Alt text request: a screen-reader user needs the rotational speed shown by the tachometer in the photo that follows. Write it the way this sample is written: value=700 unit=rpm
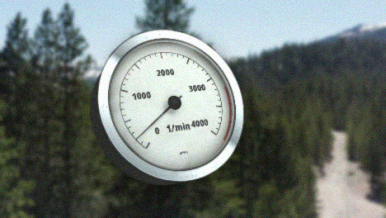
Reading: value=200 unit=rpm
